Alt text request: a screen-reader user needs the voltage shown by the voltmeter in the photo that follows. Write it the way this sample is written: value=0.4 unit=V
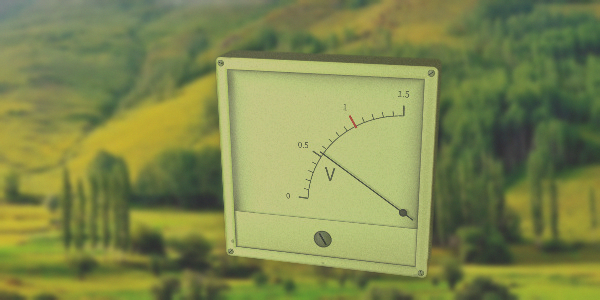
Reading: value=0.55 unit=V
